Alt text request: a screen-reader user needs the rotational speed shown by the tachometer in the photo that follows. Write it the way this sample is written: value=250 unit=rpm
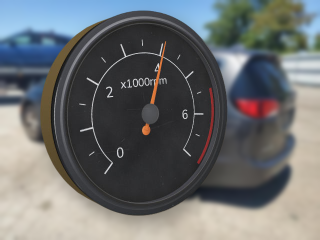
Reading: value=4000 unit=rpm
